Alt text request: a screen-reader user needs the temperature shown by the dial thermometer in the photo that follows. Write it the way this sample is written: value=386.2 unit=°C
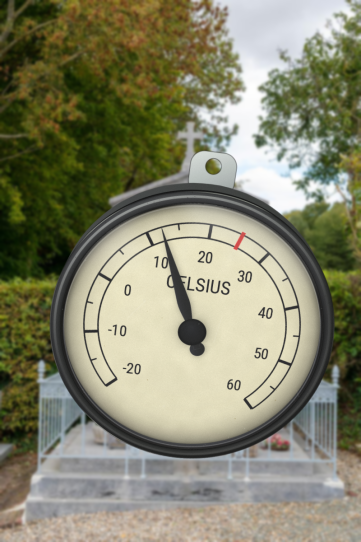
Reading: value=12.5 unit=°C
